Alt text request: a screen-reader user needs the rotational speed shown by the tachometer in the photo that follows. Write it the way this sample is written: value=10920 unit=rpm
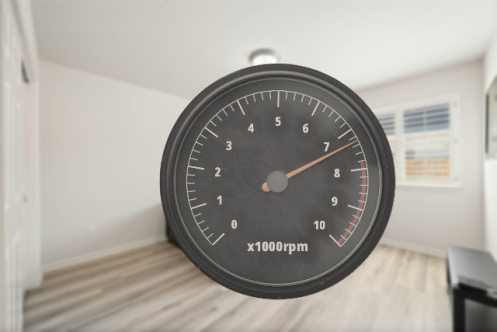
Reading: value=7300 unit=rpm
